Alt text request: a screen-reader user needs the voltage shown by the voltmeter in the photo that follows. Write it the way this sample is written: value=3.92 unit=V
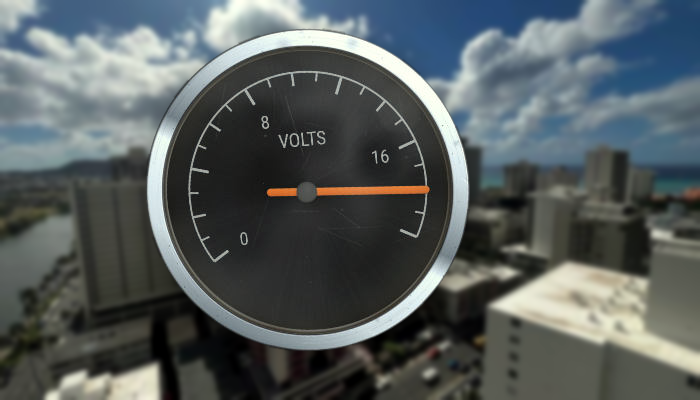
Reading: value=18 unit=V
